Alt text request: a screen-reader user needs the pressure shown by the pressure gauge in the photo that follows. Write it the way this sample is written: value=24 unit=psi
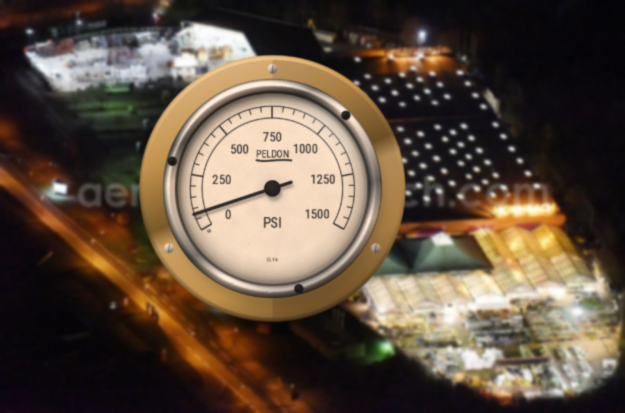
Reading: value=75 unit=psi
